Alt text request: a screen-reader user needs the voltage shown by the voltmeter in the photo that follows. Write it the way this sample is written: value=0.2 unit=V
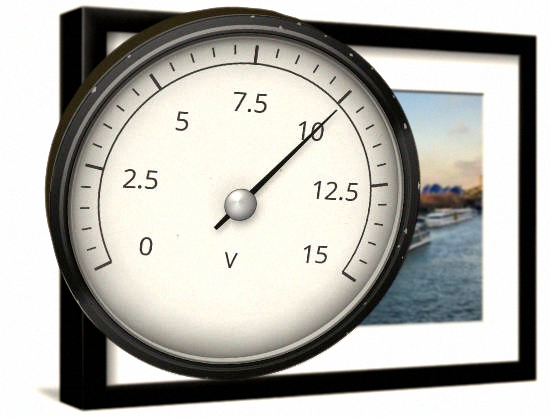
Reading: value=10 unit=V
